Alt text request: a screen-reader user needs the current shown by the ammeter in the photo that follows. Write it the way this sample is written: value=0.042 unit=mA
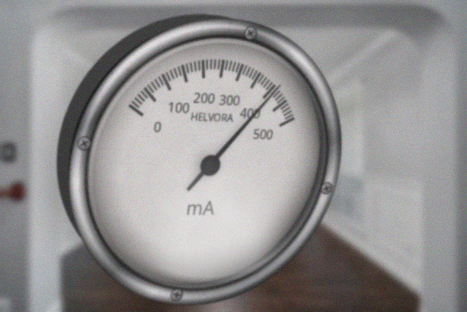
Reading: value=400 unit=mA
